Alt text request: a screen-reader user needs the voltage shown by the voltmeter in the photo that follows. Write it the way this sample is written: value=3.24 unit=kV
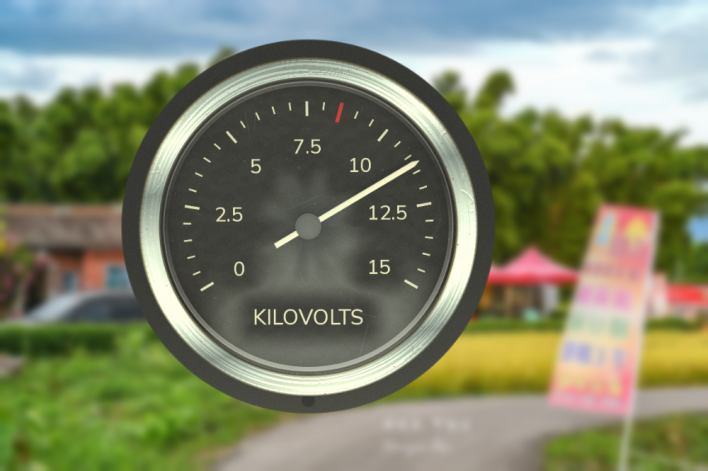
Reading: value=11.25 unit=kV
